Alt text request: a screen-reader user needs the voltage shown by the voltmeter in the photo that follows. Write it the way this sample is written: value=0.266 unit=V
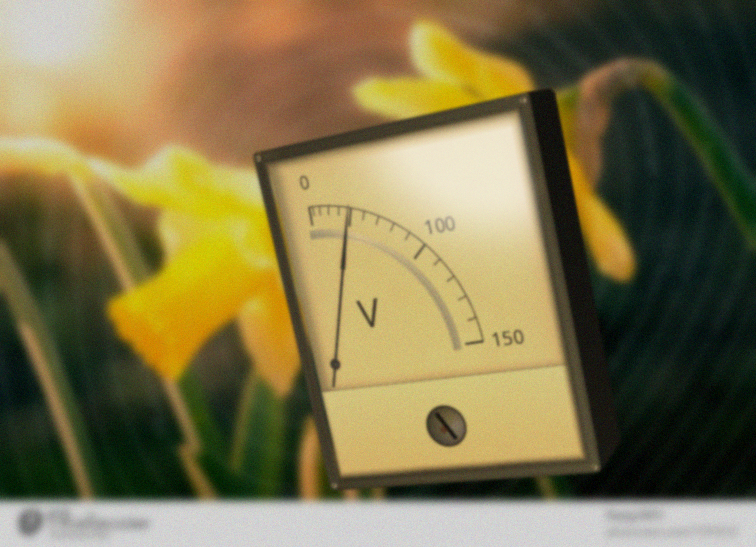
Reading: value=50 unit=V
